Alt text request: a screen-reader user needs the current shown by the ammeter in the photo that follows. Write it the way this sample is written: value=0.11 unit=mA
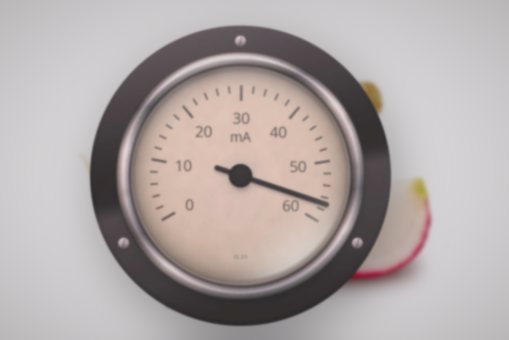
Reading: value=57 unit=mA
